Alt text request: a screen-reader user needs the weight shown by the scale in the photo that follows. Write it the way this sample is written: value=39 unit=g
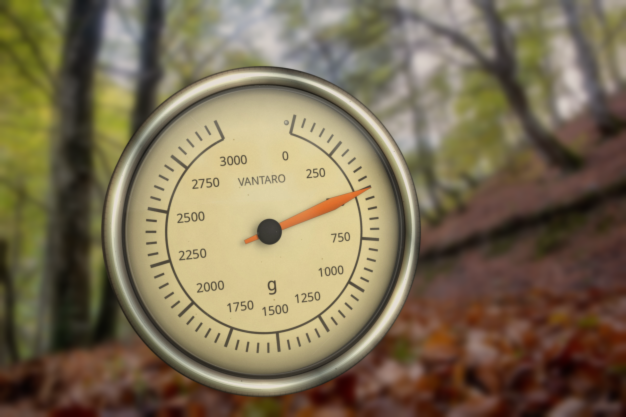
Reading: value=500 unit=g
